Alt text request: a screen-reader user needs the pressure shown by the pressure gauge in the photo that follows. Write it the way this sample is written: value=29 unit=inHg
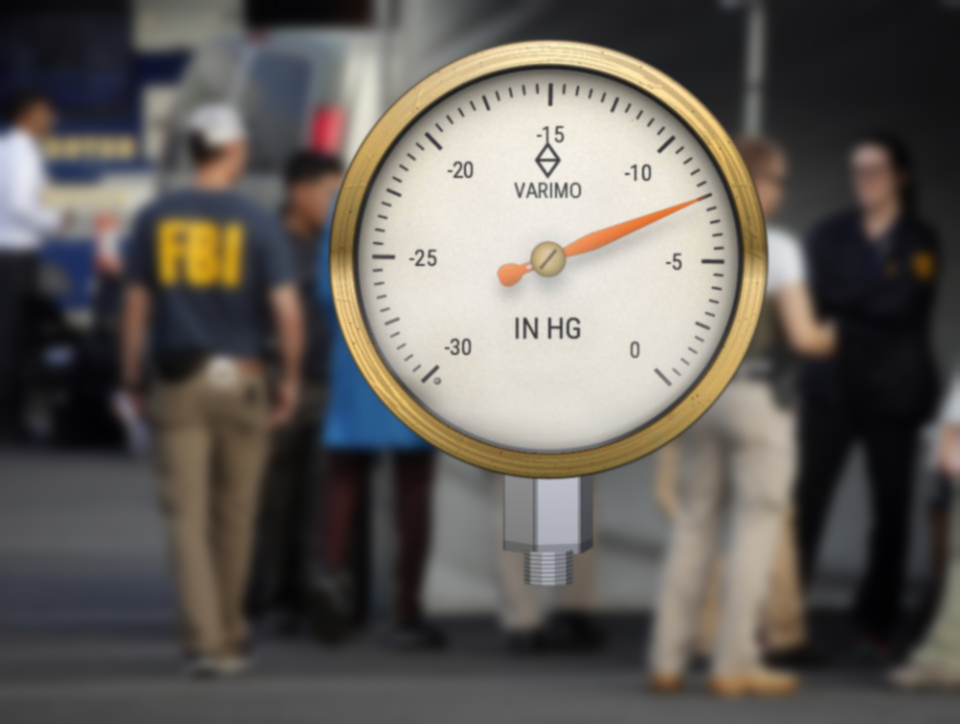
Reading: value=-7.5 unit=inHg
